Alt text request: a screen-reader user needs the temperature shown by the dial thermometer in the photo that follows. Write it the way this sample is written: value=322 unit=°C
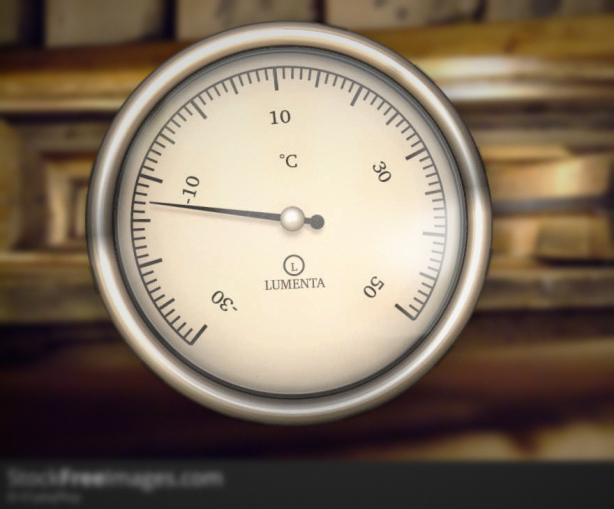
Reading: value=-13 unit=°C
